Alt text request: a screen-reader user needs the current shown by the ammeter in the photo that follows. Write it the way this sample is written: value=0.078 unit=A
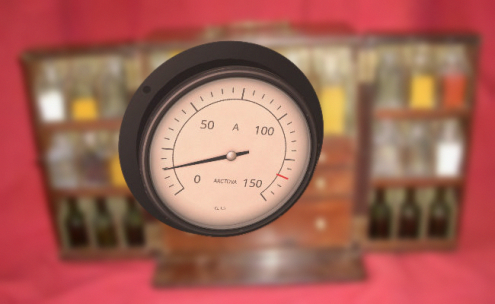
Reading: value=15 unit=A
